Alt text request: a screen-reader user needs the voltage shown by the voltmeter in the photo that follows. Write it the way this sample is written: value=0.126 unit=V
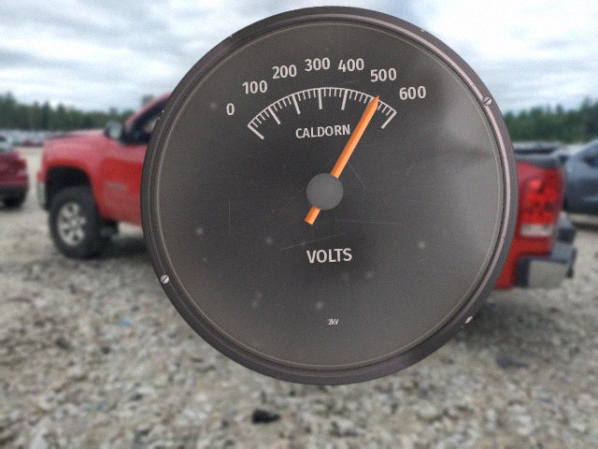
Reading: value=520 unit=V
